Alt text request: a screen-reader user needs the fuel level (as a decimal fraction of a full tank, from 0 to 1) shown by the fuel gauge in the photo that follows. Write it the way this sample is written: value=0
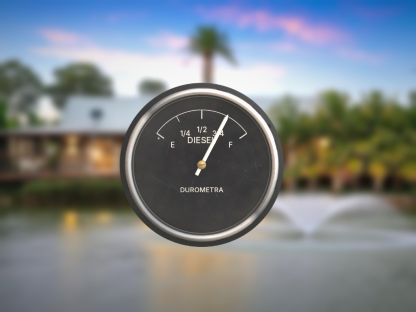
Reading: value=0.75
